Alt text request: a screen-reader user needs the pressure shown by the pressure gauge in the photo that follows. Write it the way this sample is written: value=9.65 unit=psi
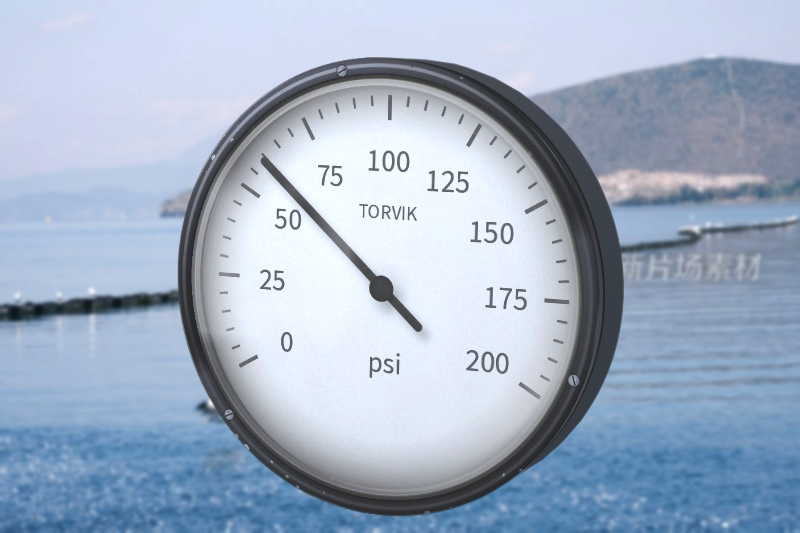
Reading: value=60 unit=psi
